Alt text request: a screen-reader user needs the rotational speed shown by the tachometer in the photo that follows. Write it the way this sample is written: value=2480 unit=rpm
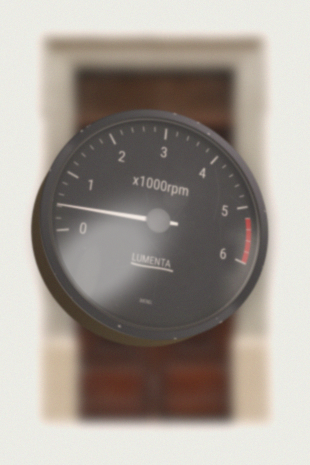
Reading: value=400 unit=rpm
